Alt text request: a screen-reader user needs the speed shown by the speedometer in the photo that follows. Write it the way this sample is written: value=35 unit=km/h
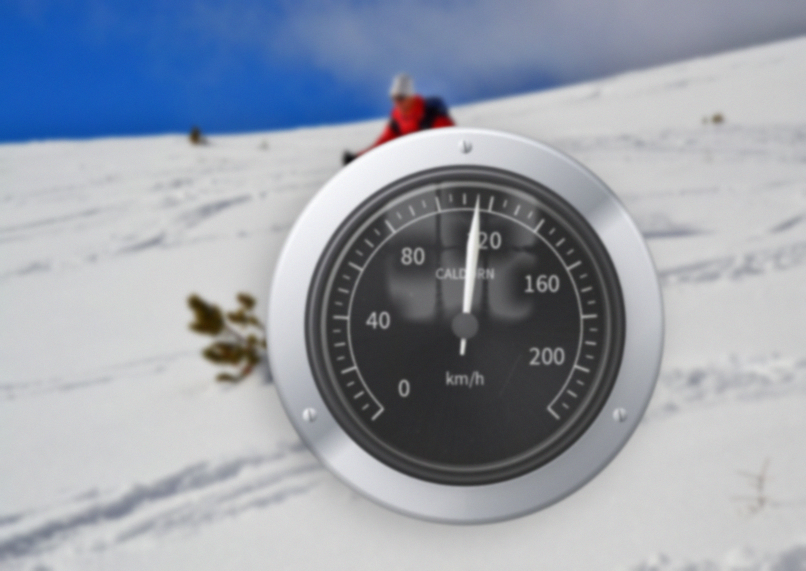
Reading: value=115 unit=km/h
